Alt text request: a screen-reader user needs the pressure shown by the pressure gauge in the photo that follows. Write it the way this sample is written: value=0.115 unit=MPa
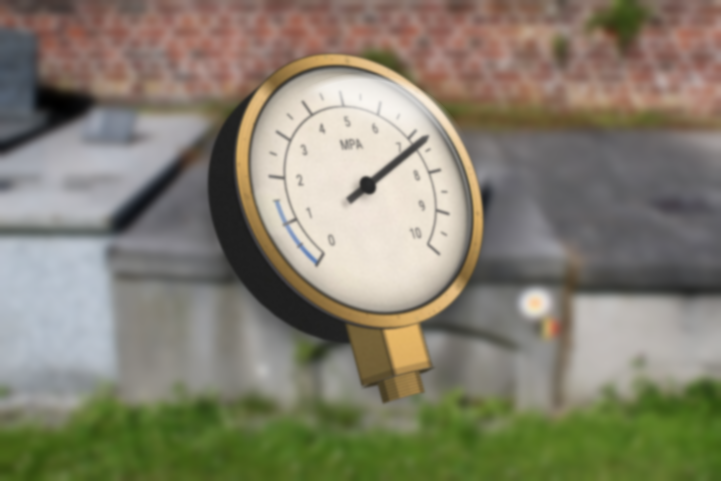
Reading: value=7.25 unit=MPa
